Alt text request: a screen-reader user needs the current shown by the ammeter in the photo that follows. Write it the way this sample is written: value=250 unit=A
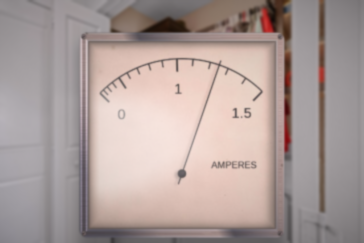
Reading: value=1.25 unit=A
